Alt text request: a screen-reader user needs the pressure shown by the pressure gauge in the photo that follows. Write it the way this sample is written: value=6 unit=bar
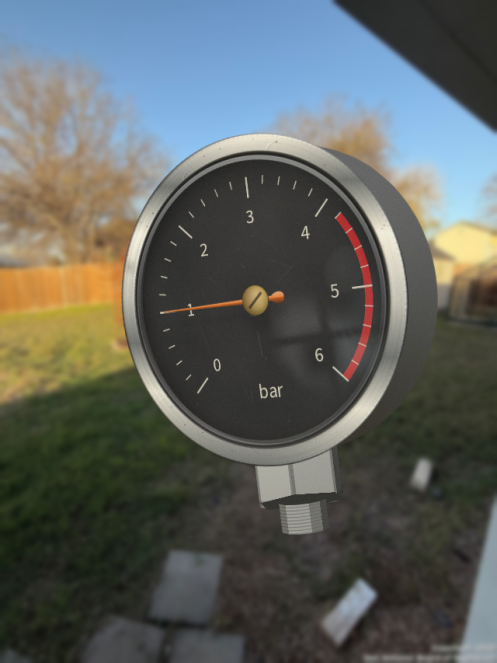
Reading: value=1 unit=bar
